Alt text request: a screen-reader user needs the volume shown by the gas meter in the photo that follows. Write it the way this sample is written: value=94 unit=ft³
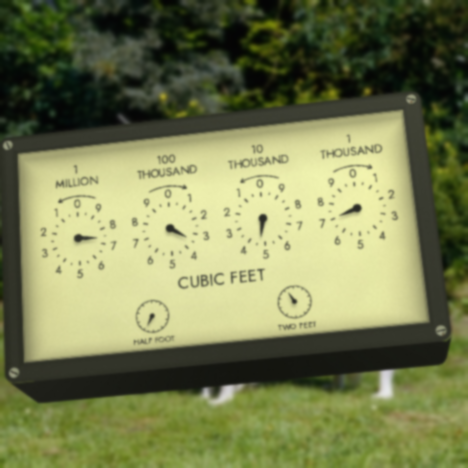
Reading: value=734700 unit=ft³
